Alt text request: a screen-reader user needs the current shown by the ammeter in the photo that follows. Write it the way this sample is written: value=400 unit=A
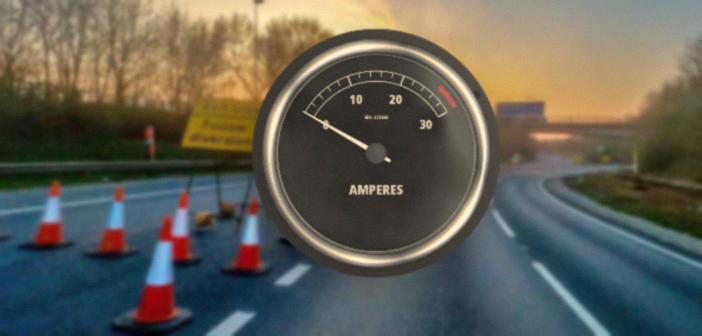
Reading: value=0 unit=A
